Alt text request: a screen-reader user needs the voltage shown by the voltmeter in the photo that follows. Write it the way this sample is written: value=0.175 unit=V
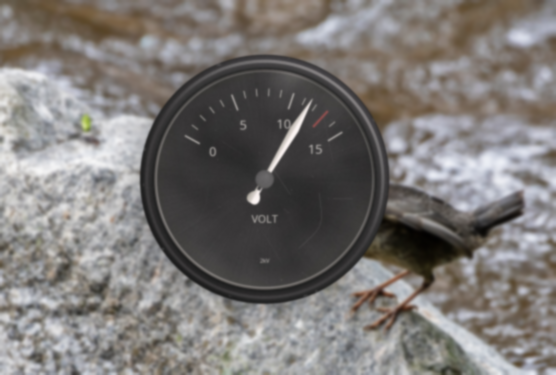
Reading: value=11.5 unit=V
